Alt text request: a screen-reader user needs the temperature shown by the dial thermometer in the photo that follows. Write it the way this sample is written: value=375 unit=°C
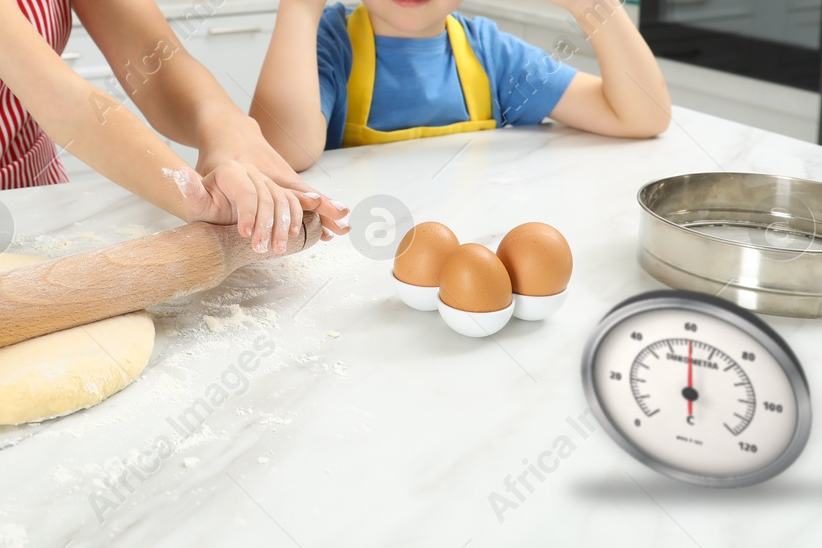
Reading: value=60 unit=°C
